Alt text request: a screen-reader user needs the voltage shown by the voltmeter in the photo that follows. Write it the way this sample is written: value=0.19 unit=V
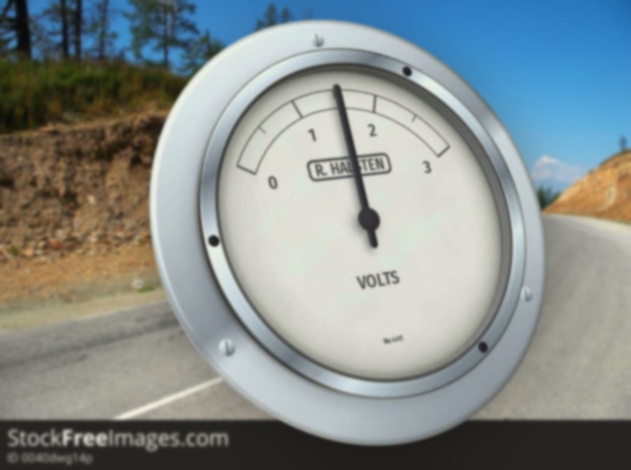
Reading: value=1.5 unit=V
